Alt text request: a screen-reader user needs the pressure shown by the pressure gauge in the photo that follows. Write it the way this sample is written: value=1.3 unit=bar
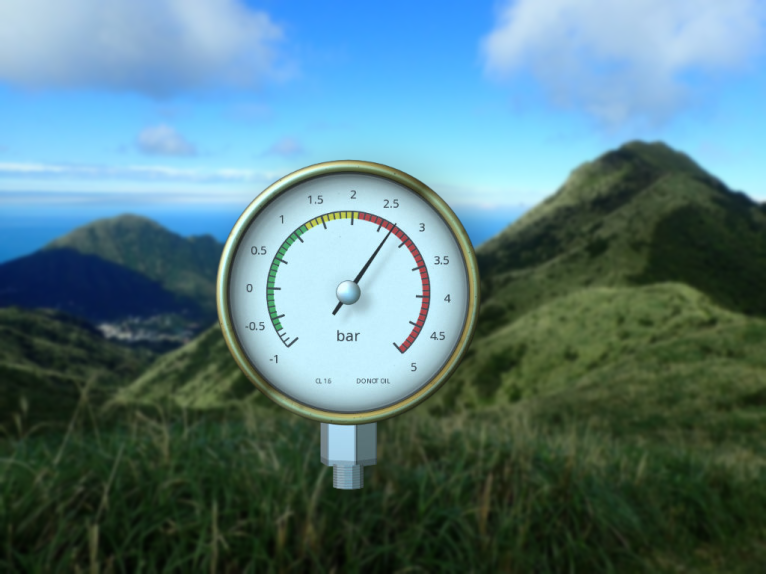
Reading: value=2.7 unit=bar
